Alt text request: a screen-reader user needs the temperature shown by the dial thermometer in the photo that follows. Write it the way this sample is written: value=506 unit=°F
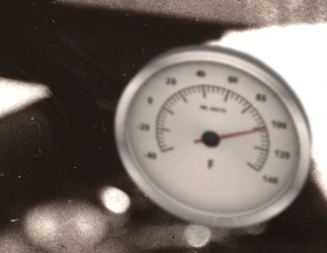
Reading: value=100 unit=°F
